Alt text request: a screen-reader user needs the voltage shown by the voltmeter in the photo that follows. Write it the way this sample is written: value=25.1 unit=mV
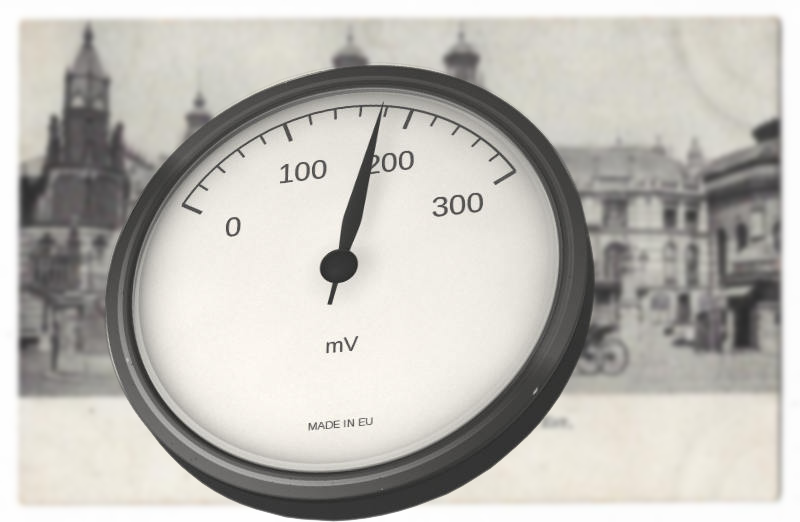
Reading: value=180 unit=mV
